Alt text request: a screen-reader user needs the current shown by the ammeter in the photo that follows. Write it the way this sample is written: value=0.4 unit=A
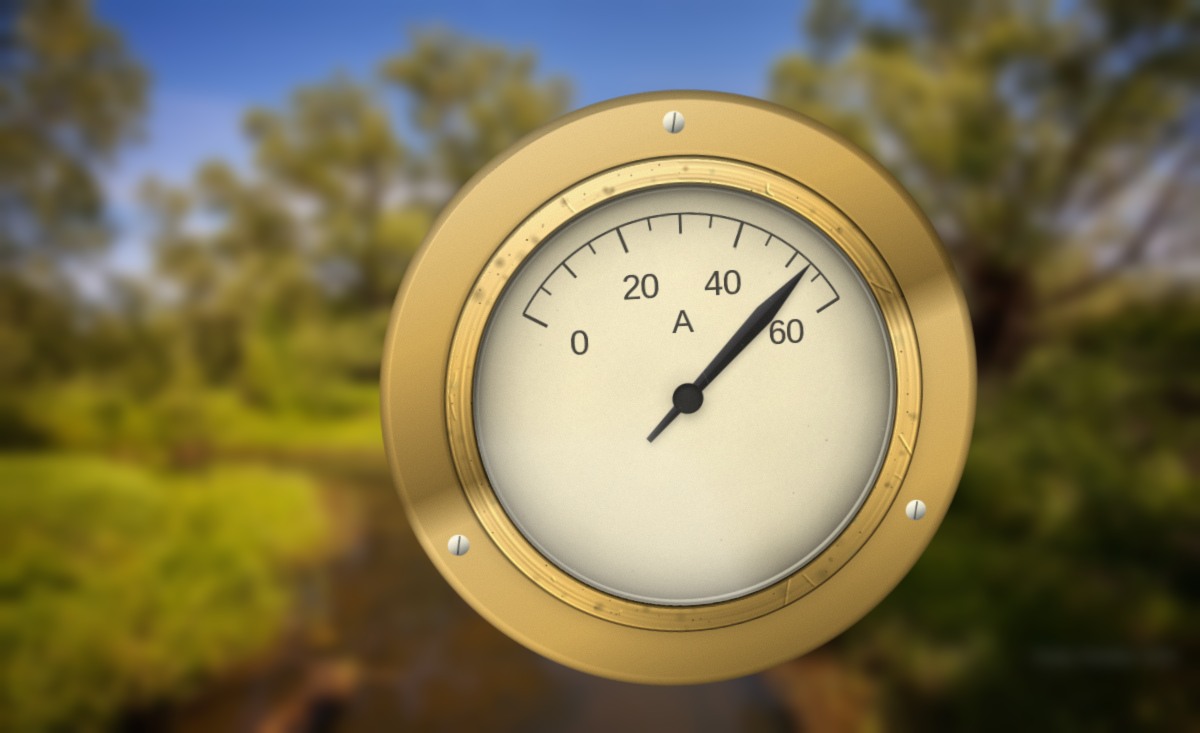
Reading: value=52.5 unit=A
